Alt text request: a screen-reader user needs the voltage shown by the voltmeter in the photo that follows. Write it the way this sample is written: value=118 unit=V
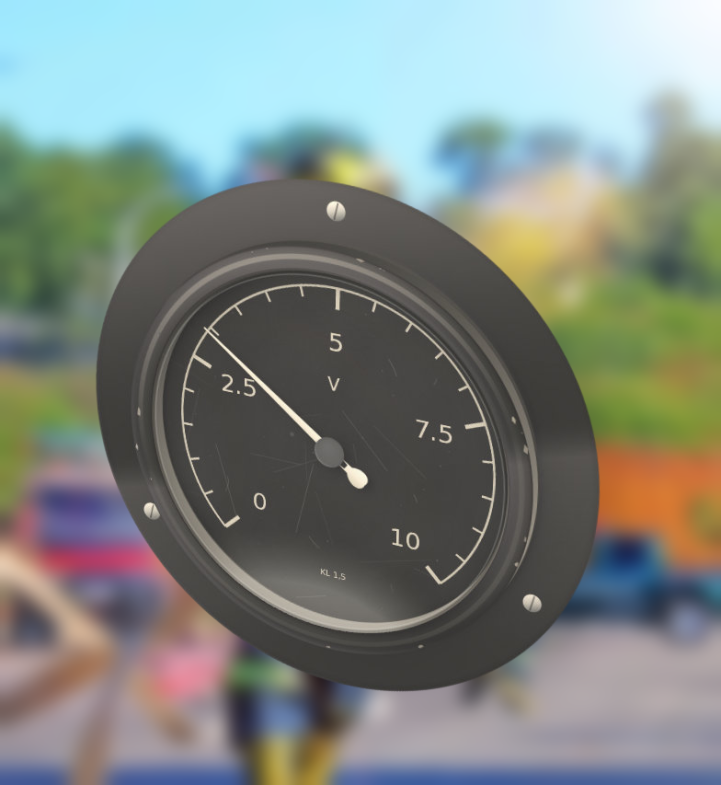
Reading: value=3 unit=V
